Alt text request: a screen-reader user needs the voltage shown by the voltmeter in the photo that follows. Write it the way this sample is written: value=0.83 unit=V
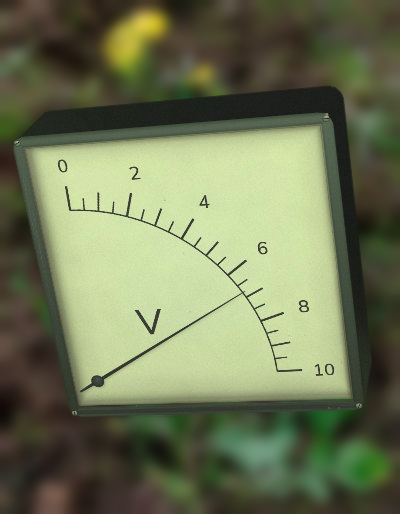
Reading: value=6.75 unit=V
